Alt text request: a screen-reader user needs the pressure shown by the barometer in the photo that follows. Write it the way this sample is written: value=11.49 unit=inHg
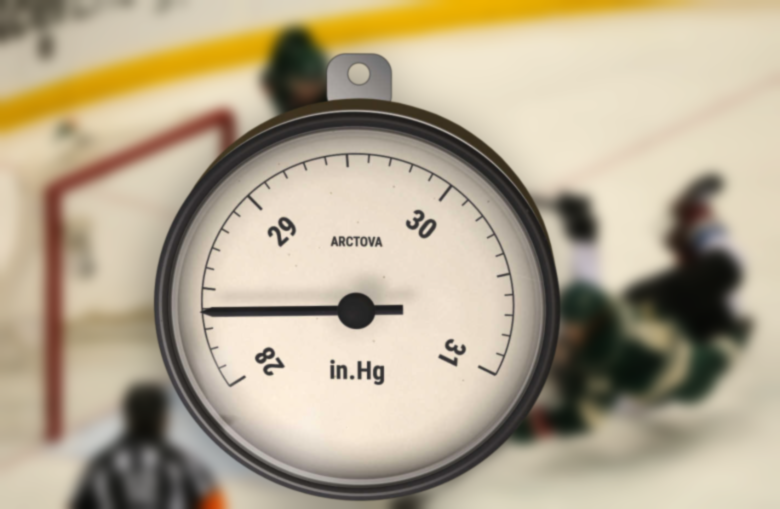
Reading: value=28.4 unit=inHg
